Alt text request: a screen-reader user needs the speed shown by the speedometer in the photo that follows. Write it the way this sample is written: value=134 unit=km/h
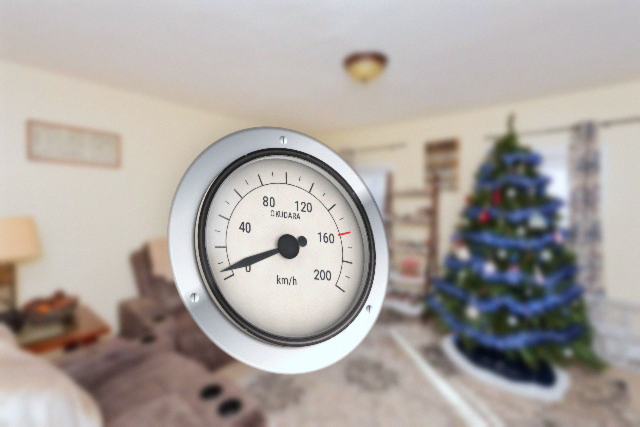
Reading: value=5 unit=km/h
